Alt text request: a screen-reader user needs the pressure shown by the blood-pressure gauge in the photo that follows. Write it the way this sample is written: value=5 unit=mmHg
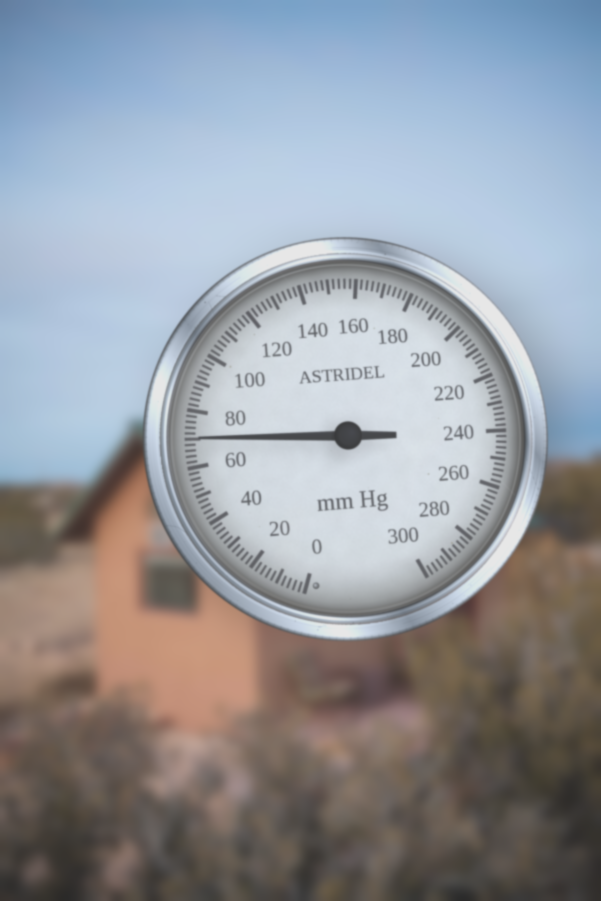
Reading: value=70 unit=mmHg
